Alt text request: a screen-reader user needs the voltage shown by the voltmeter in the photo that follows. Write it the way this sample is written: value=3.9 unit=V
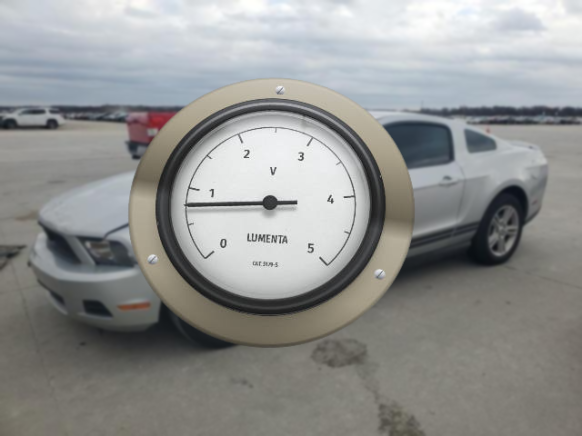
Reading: value=0.75 unit=V
